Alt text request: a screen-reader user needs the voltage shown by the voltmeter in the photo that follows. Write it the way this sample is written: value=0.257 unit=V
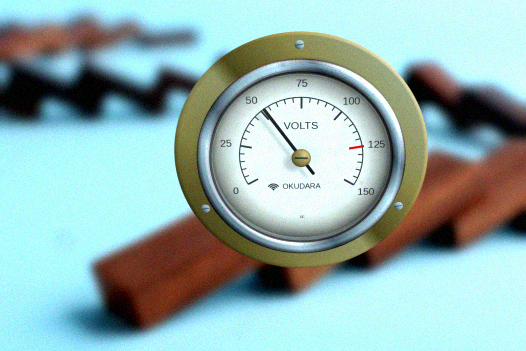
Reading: value=52.5 unit=V
